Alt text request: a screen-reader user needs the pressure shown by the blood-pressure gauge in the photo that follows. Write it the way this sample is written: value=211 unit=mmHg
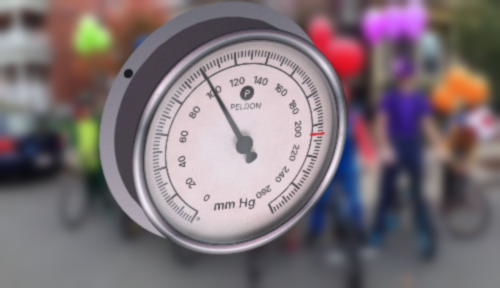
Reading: value=100 unit=mmHg
